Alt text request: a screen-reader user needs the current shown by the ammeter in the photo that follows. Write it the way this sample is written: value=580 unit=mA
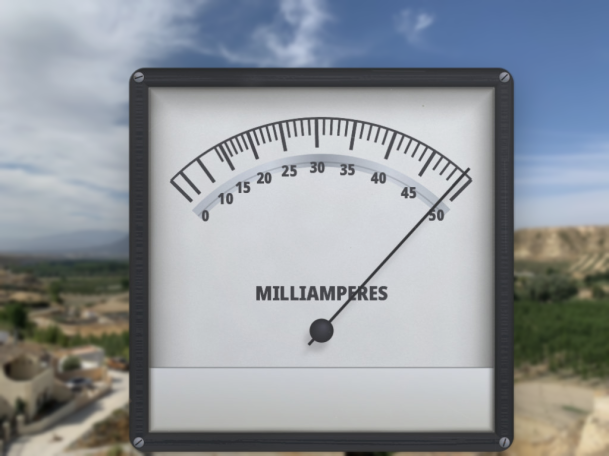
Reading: value=49 unit=mA
